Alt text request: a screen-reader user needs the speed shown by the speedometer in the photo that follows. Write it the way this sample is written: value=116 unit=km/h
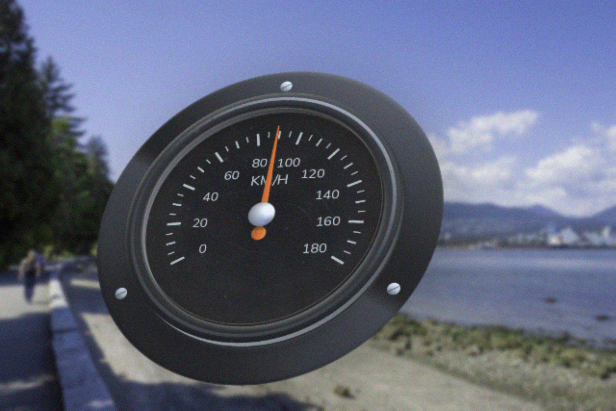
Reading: value=90 unit=km/h
